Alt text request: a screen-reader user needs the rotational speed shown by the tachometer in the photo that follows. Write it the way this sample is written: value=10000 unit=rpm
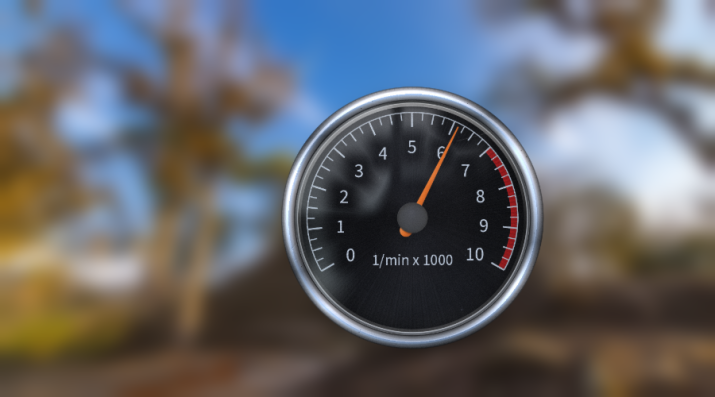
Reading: value=6125 unit=rpm
